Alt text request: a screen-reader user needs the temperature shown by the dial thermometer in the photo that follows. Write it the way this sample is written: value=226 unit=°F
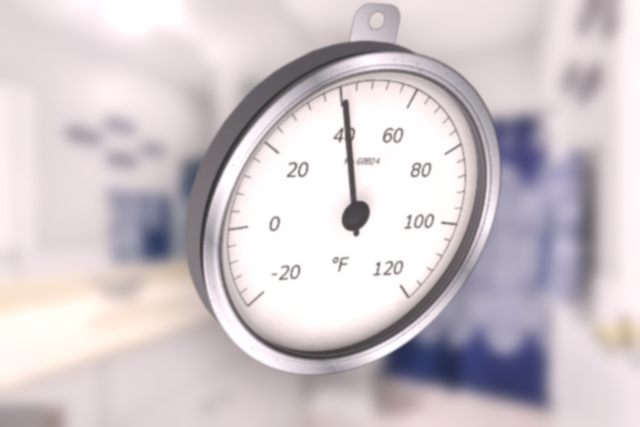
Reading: value=40 unit=°F
